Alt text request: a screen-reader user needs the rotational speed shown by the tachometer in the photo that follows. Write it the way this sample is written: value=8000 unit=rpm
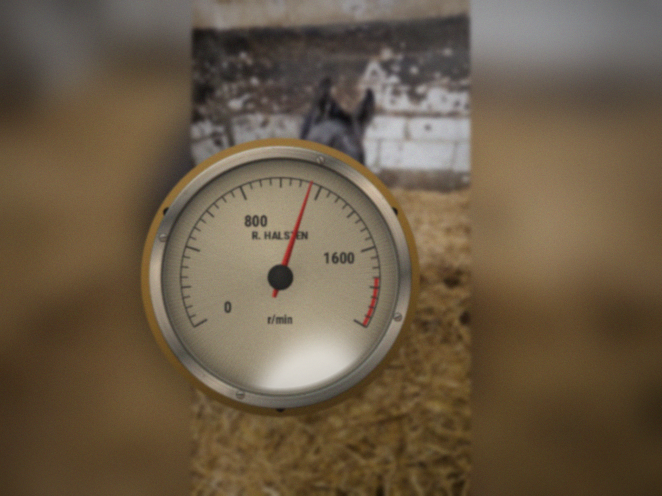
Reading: value=1150 unit=rpm
